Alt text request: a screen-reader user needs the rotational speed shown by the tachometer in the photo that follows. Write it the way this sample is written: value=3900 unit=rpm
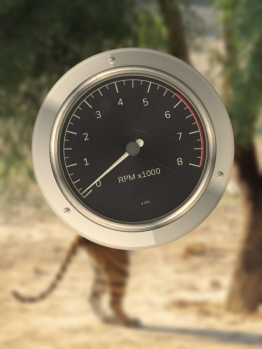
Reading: value=125 unit=rpm
